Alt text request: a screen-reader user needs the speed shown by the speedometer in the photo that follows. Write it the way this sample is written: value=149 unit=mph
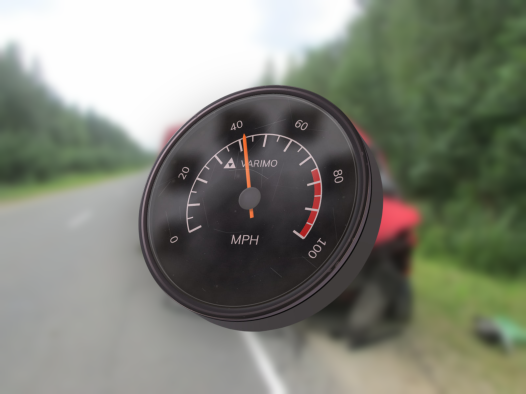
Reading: value=42.5 unit=mph
